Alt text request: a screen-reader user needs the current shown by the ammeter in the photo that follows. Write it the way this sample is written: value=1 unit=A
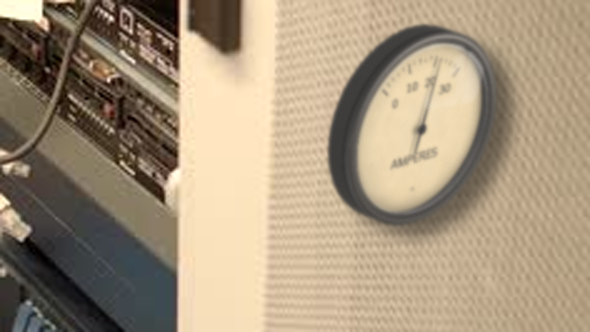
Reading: value=20 unit=A
